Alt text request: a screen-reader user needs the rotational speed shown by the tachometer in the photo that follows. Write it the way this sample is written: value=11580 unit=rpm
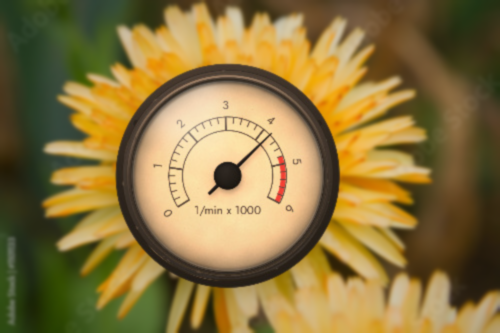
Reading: value=4200 unit=rpm
